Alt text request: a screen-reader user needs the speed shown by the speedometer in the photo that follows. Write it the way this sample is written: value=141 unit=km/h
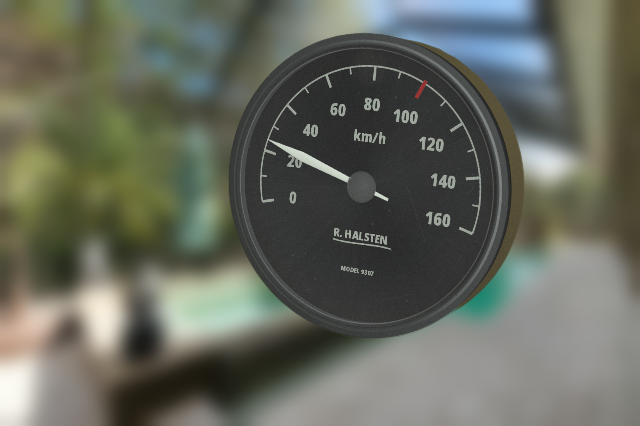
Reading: value=25 unit=km/h
